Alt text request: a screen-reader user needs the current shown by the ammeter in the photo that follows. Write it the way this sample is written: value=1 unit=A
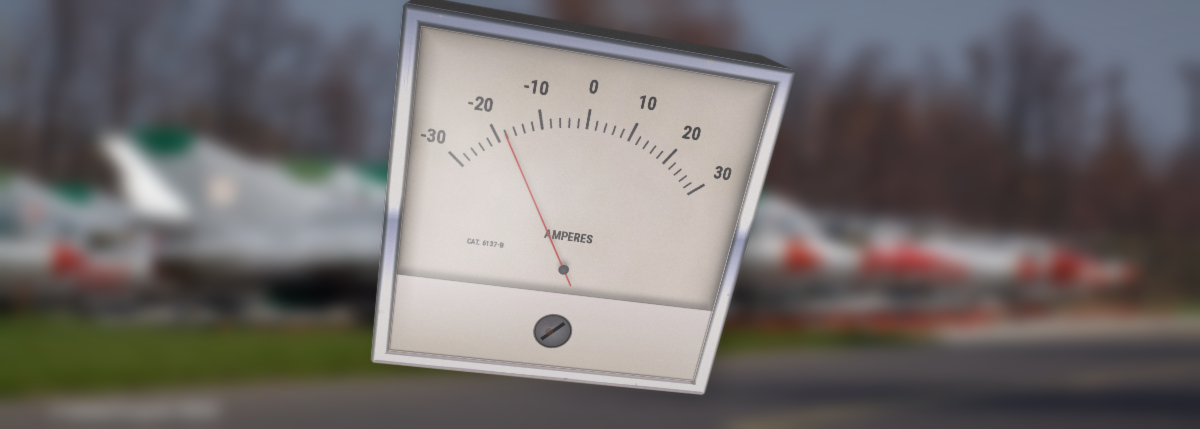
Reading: value=-18 unit=A
